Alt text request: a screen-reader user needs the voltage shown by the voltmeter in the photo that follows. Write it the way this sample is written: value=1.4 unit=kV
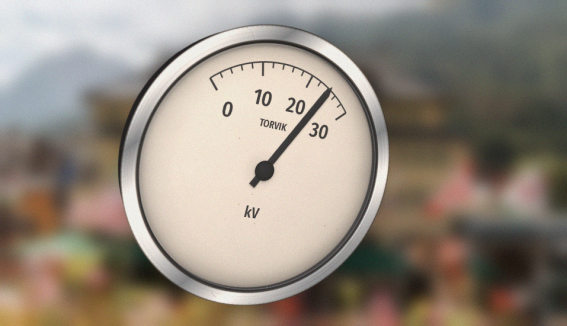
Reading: value=24 unit=kV
